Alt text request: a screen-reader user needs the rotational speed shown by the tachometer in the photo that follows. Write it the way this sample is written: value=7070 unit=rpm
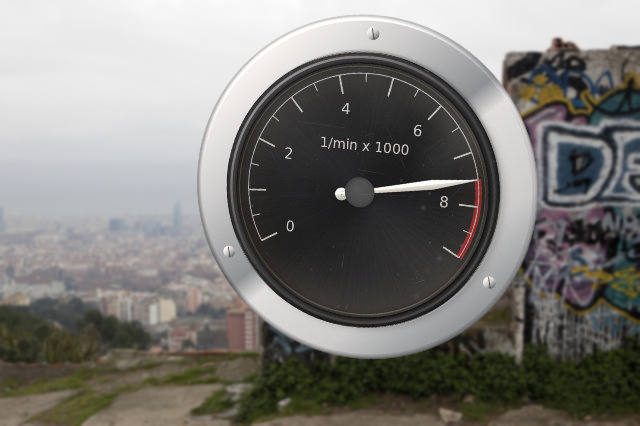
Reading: value=7500 unit=rpm
